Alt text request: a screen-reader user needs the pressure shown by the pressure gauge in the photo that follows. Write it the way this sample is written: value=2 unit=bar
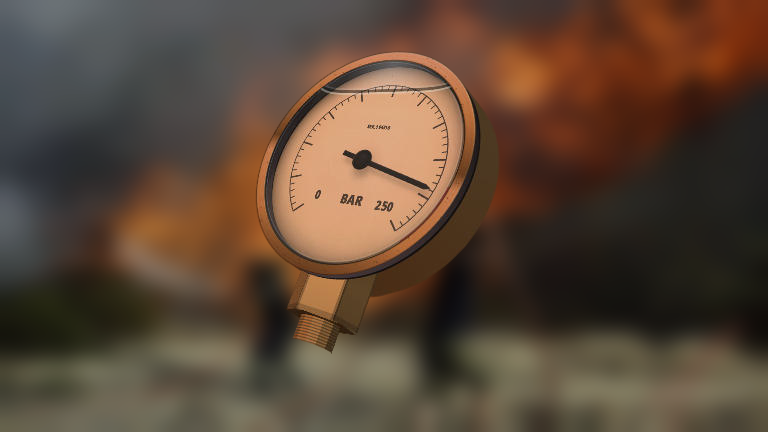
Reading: value=220 unit=bar
